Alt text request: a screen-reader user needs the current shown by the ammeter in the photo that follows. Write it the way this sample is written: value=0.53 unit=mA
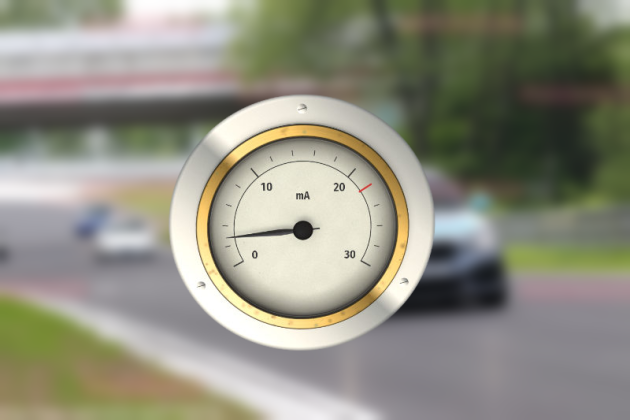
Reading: value=3 unit=mA
